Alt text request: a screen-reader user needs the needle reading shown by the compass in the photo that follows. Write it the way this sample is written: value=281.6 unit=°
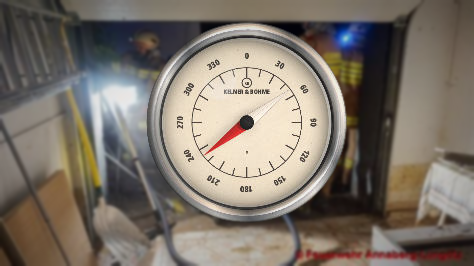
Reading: value=232.5 unit=°
